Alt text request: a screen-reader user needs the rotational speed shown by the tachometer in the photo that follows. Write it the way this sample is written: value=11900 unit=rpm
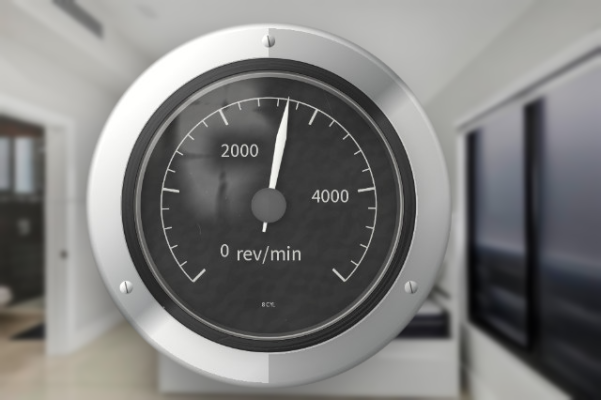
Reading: value=2700 unit=rpm
